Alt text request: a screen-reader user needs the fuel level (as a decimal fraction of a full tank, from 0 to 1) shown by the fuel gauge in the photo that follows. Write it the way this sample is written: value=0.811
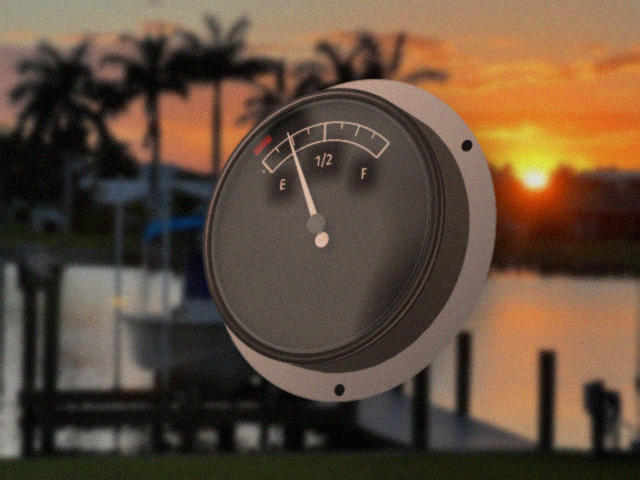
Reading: value=0.25
